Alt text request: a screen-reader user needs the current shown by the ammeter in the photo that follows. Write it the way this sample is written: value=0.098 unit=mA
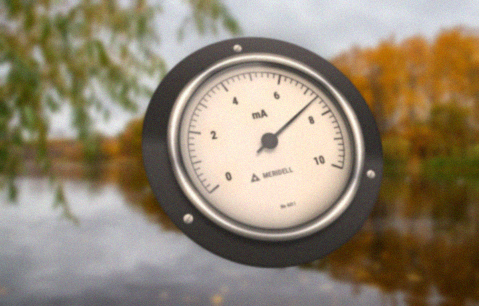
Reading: value=7.4 unit=mA
